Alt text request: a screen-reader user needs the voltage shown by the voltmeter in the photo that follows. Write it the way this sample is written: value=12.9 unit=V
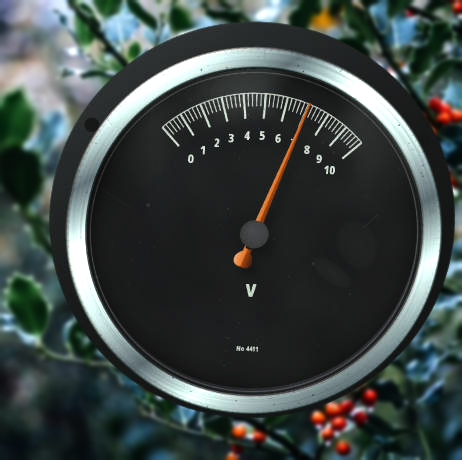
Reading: value=7 unit=V
